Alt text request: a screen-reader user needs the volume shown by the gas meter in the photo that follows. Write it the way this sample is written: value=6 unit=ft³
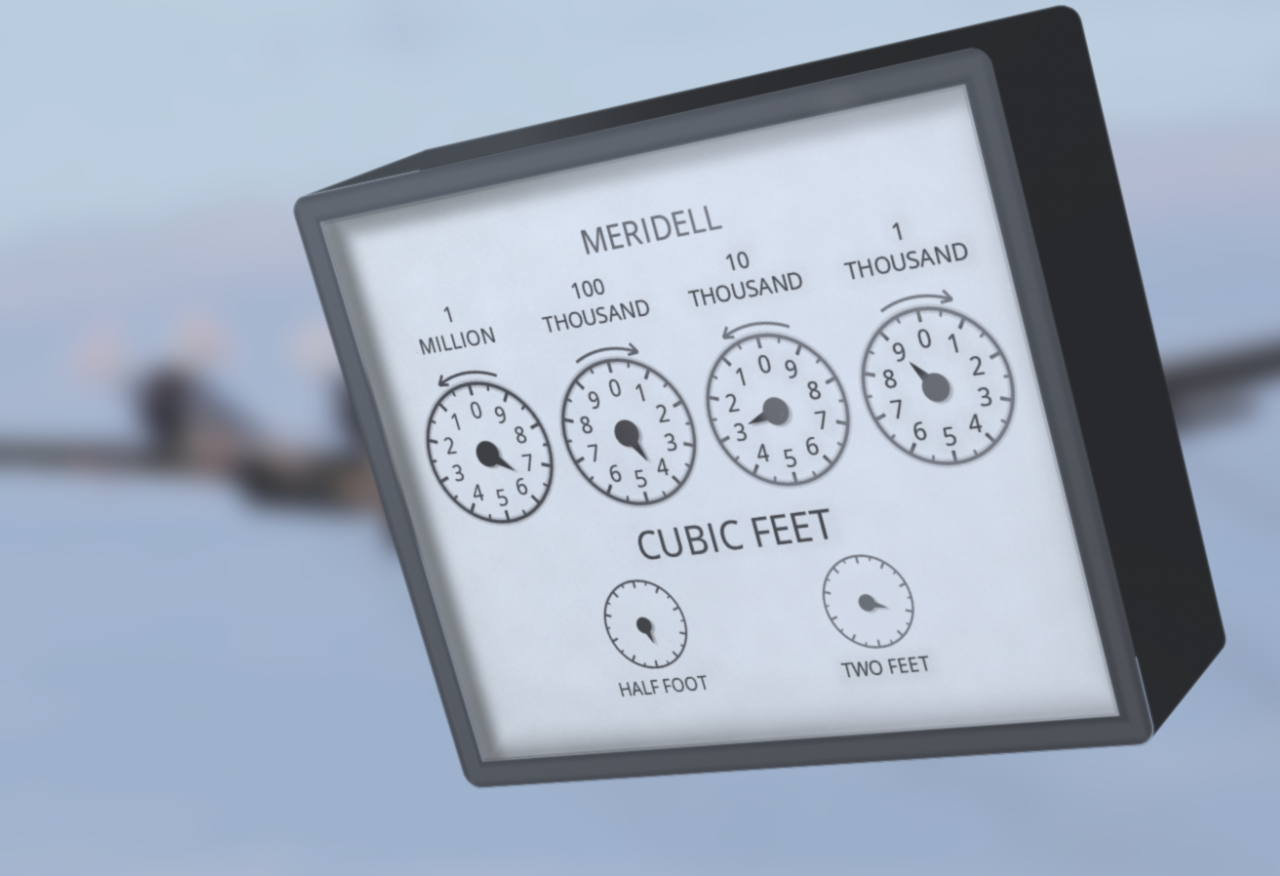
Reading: value=642900 unit=ft³
